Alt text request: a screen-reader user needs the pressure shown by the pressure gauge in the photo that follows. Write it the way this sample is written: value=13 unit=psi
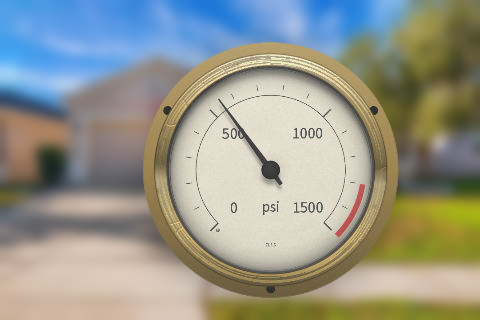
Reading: value=550 unit=psi
